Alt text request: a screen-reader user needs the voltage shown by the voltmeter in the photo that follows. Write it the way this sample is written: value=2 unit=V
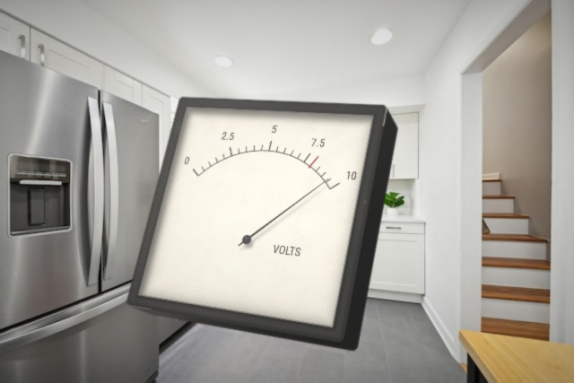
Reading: value=9.5 unit=V
